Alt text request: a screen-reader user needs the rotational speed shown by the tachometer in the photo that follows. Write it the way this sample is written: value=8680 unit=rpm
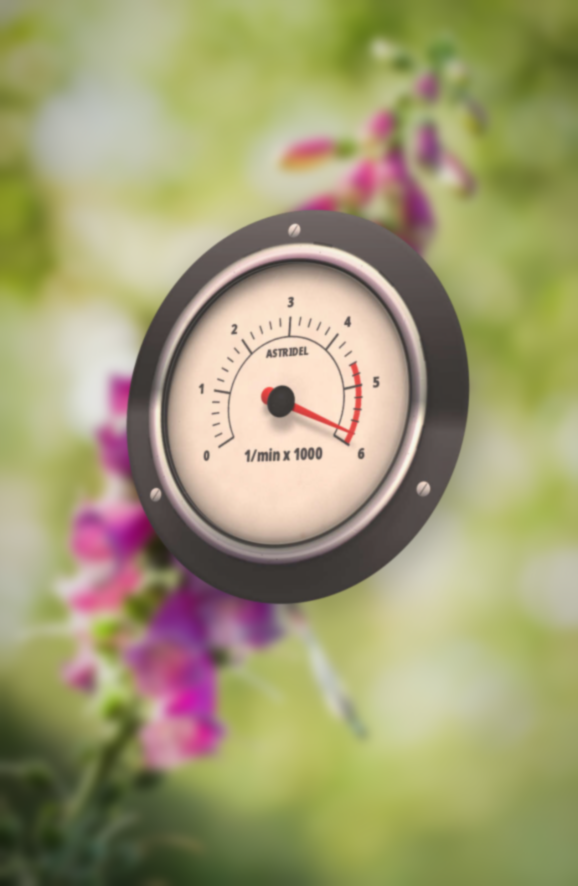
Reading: value=5800 unit=rpm
